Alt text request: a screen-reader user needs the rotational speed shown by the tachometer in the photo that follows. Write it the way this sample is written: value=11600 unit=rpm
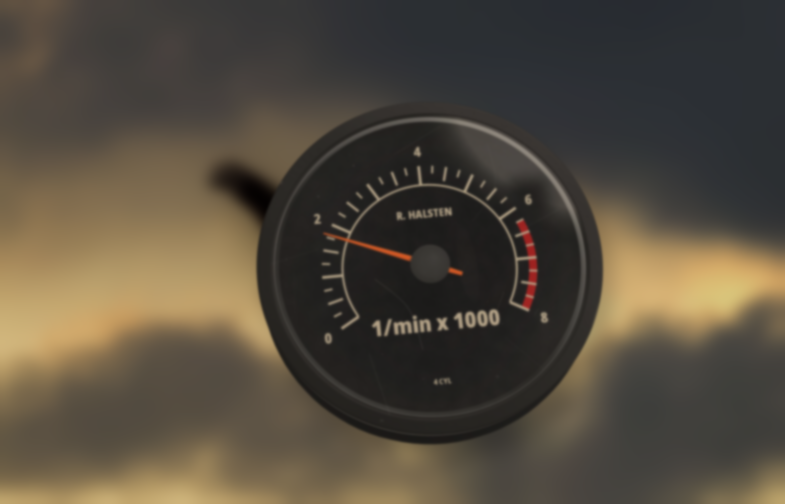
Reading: value=1750 unit=rpm
